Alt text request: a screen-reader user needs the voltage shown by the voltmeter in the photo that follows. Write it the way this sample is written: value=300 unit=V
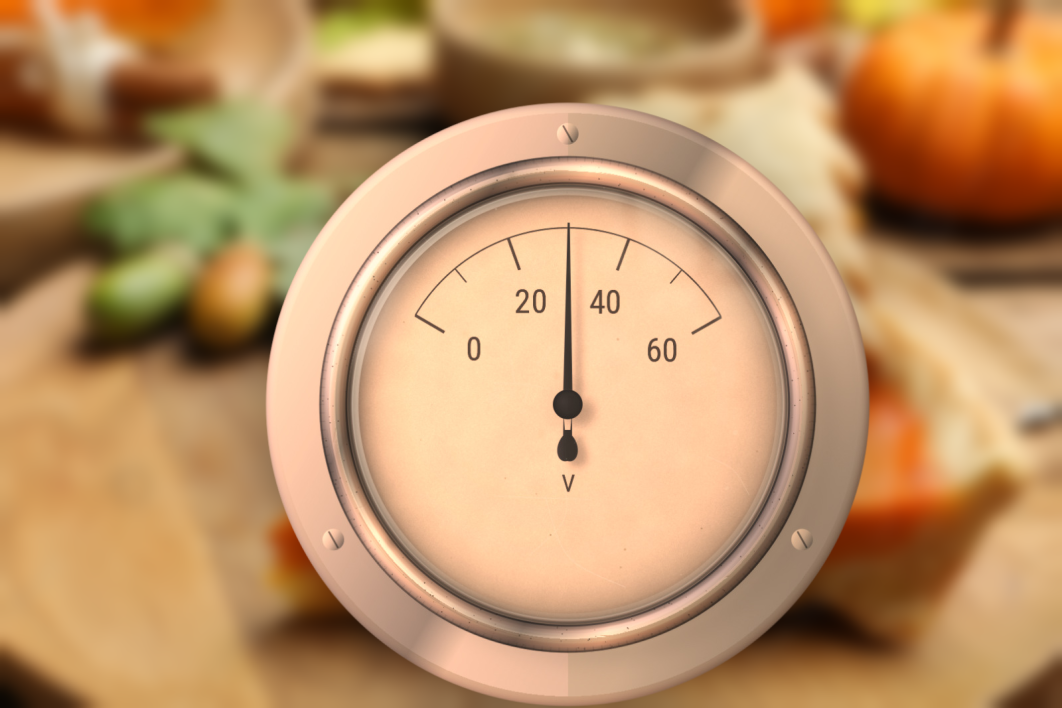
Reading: value=30 unit=V
